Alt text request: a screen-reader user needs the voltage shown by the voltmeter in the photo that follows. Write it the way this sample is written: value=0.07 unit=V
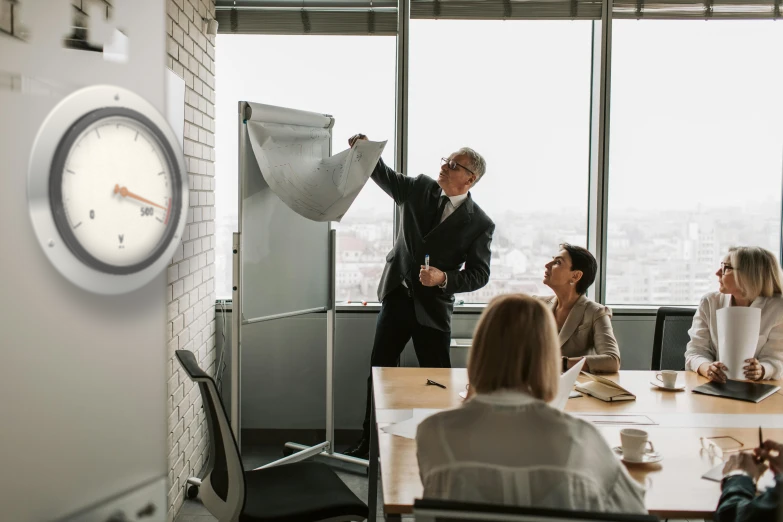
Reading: value=475 unit=V
